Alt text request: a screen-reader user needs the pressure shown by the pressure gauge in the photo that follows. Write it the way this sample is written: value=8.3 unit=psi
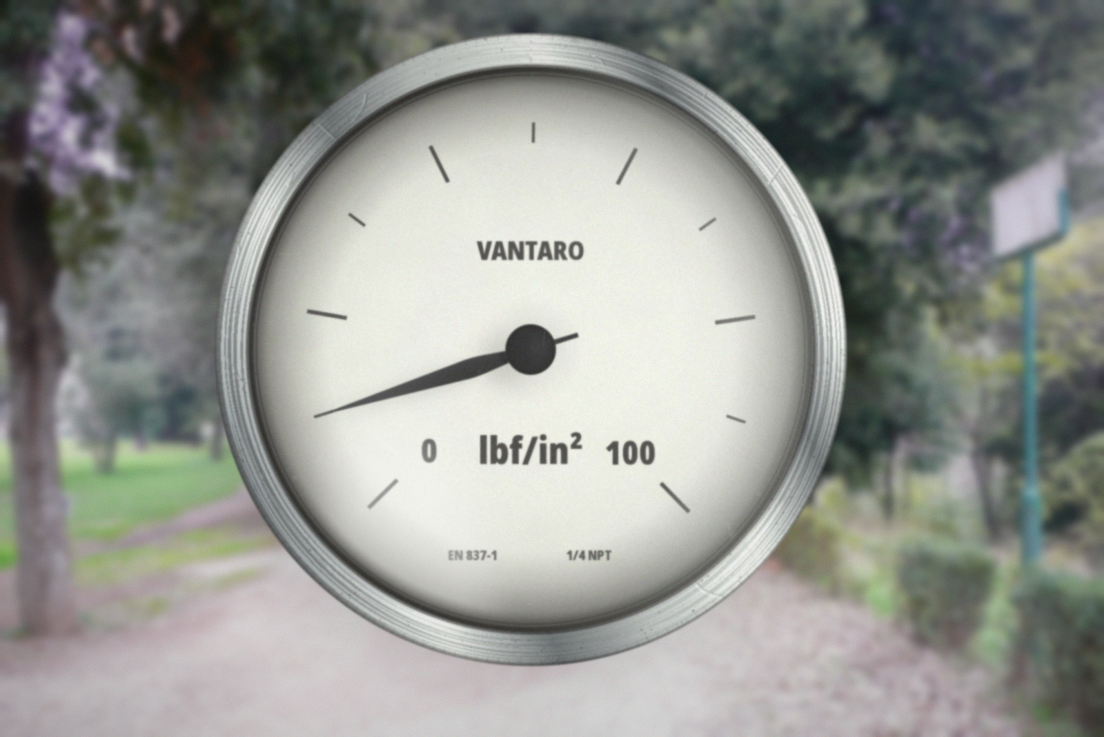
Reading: value=10 unit=psi
